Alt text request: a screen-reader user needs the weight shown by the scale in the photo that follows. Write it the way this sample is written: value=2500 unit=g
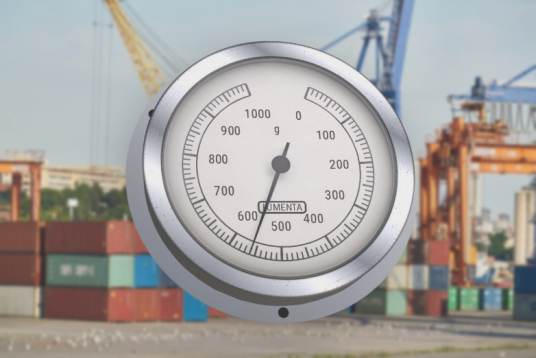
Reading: value=560 unit=g
